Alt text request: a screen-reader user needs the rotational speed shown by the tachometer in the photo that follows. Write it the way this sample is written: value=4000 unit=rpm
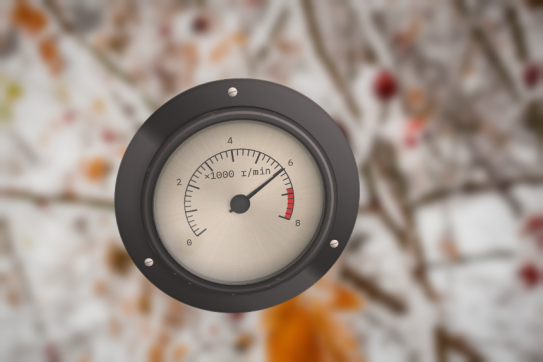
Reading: value=6000 unit=rpm
